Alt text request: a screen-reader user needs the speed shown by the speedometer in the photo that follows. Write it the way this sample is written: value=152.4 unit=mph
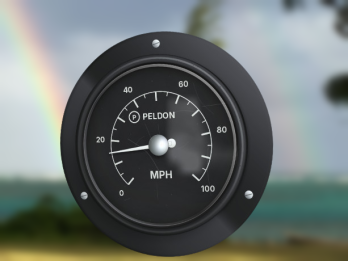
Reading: value=15 unit=mph
